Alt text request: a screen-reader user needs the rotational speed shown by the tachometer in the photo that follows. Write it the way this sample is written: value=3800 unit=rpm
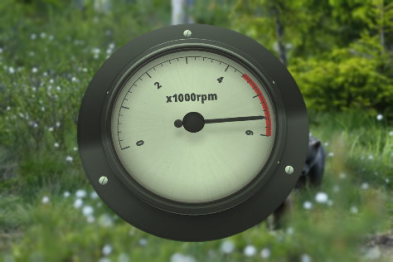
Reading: value=5600 unit=rpm
